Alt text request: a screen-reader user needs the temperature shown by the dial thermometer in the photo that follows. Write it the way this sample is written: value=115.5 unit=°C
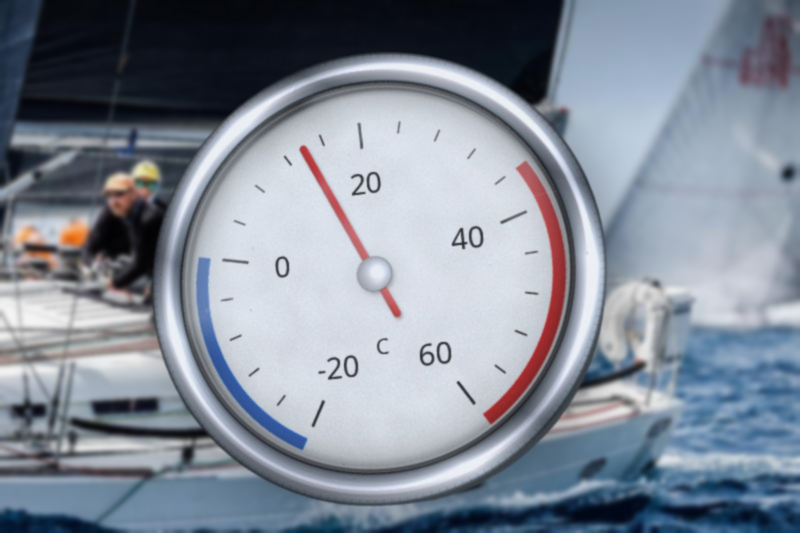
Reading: value=14 unit=°C
